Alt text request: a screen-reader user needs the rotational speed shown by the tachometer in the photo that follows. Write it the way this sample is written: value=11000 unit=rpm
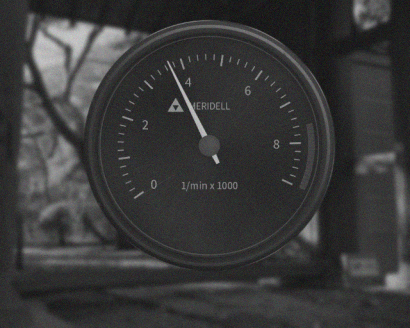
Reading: value=3700 unit=rpm
